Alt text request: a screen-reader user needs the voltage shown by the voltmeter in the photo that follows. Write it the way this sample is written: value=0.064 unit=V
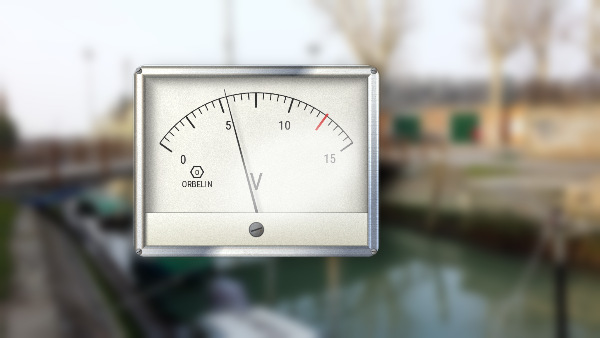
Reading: value=5.5 unit=V
